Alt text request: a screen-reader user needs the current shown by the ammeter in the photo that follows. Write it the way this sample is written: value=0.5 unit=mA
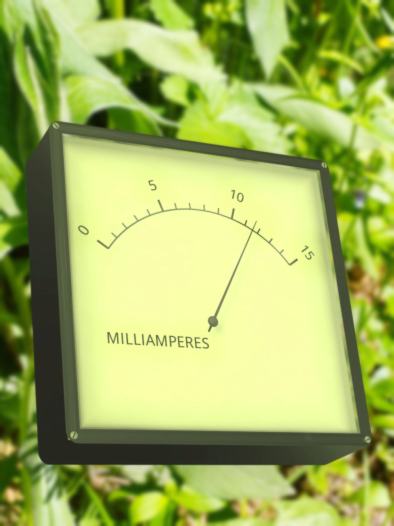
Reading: value=11.5 unit=mA
